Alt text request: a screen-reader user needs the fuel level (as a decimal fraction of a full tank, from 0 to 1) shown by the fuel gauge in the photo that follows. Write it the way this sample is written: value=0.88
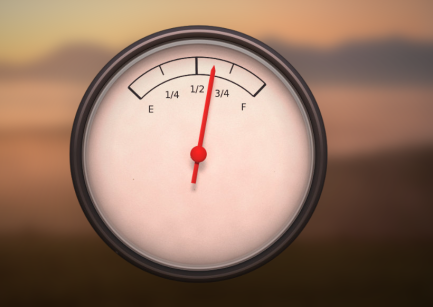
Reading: value=0.625
